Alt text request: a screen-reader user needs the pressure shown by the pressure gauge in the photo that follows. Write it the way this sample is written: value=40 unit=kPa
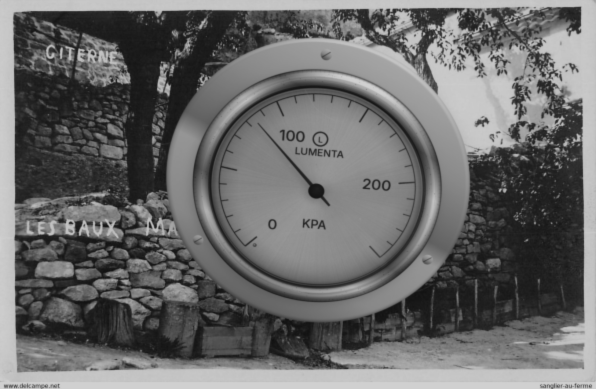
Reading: value=85 unit=kPa
